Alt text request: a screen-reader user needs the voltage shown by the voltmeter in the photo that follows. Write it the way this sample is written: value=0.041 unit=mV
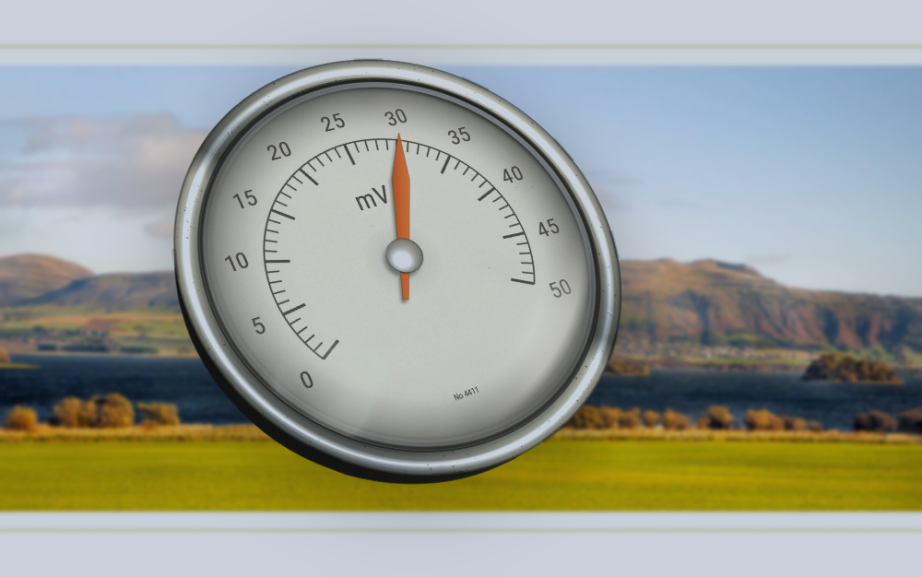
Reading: value=30 unit=mV
